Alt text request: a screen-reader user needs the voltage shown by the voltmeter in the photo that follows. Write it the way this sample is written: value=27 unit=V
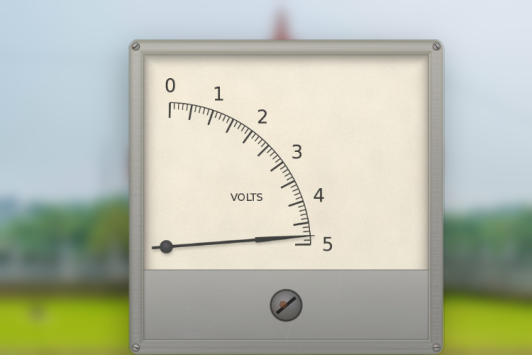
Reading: value=4.8 unit=V
